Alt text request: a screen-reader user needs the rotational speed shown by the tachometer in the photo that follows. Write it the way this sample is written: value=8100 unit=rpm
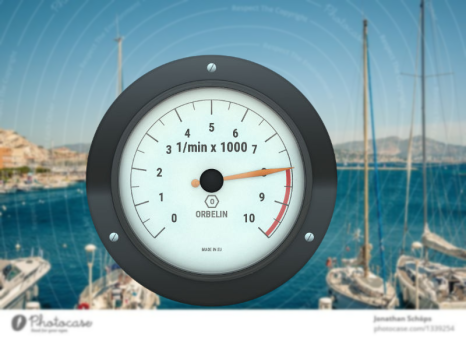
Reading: value=8000 unit=rpm
